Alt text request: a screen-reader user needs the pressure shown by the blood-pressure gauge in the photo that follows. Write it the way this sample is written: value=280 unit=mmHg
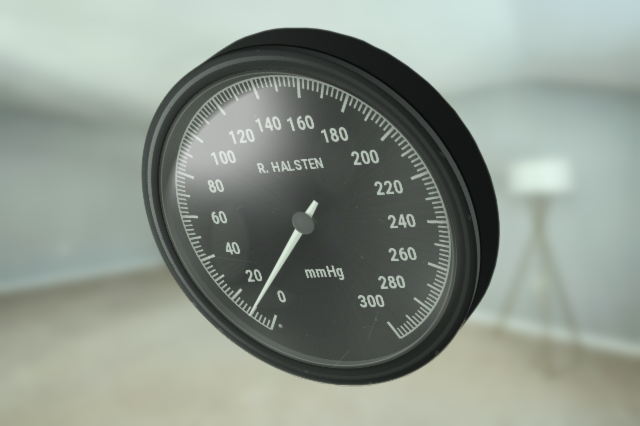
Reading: value=10 unit=mmHg
